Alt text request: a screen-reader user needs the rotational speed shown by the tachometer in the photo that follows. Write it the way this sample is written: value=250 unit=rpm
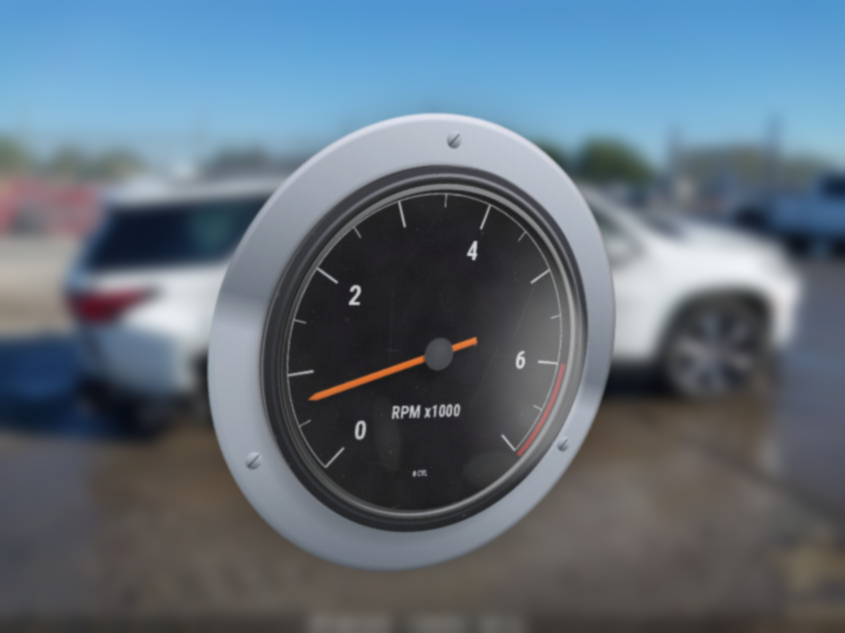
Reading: value=750 unit=rpm
